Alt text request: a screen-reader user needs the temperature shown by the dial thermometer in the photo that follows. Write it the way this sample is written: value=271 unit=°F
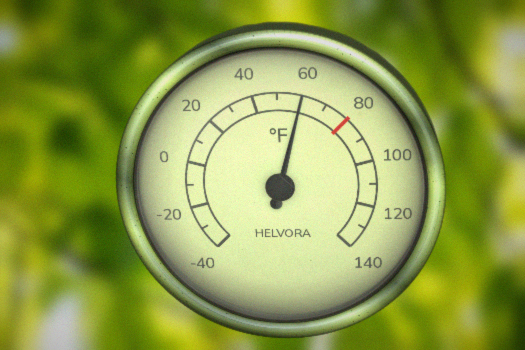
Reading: value=60 unit=°F
